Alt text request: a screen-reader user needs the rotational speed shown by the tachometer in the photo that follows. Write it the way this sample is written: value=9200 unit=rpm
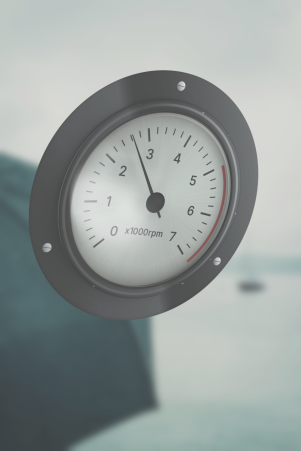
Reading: value=2600 unit=rpm
